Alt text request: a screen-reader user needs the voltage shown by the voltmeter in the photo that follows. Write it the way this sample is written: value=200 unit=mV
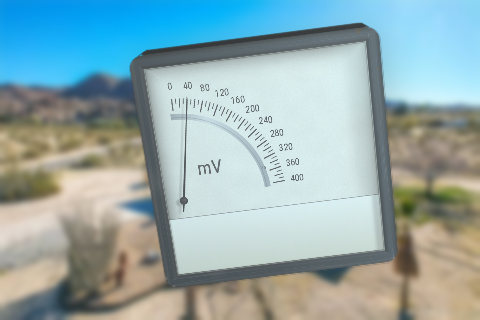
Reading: value=40 unit=mV
